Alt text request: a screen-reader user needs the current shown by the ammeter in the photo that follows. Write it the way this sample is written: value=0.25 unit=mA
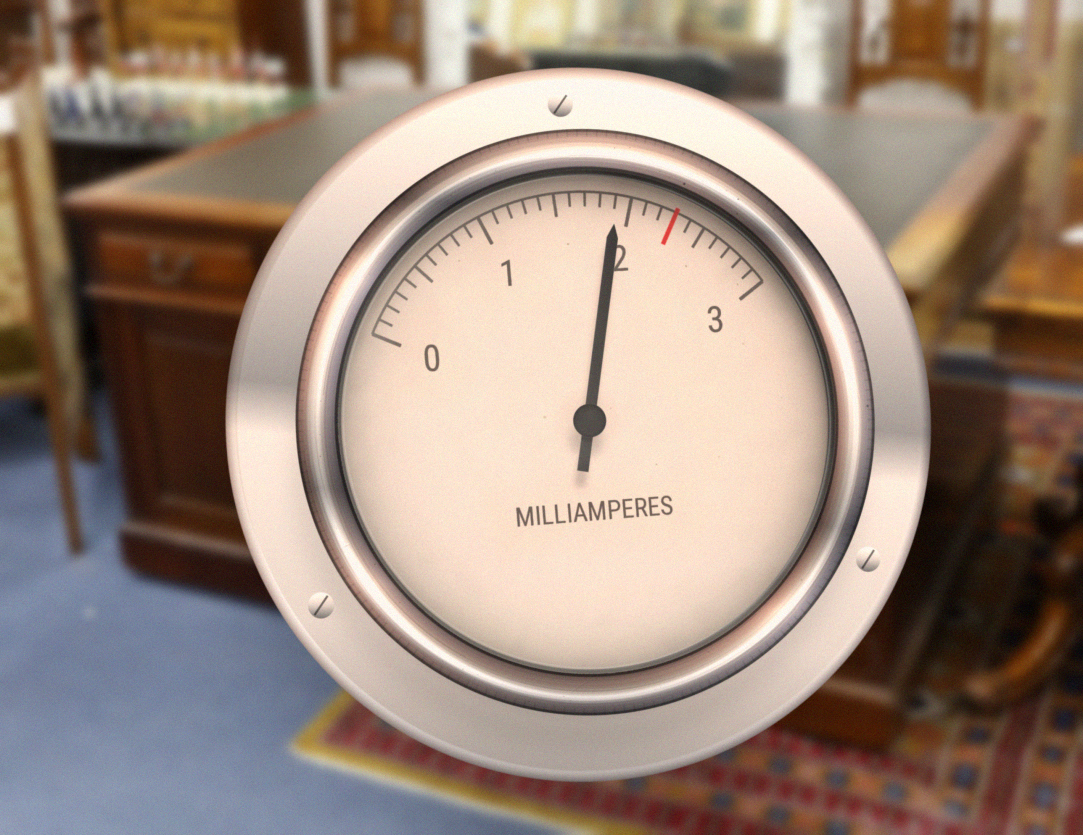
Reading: value=1.9 unit=mA
